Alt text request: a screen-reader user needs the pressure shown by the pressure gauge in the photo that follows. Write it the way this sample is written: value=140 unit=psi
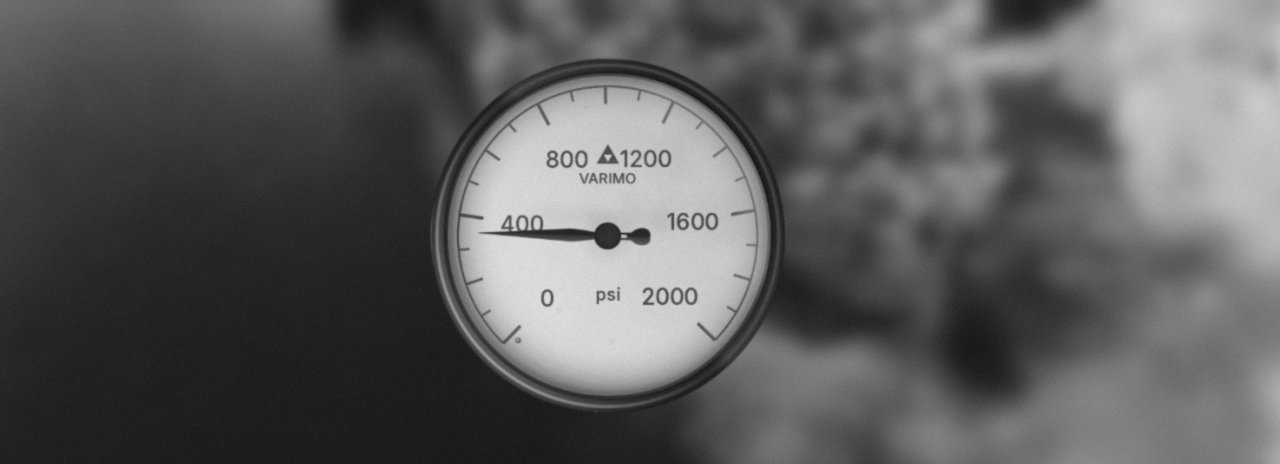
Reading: value=350 unit=psi
